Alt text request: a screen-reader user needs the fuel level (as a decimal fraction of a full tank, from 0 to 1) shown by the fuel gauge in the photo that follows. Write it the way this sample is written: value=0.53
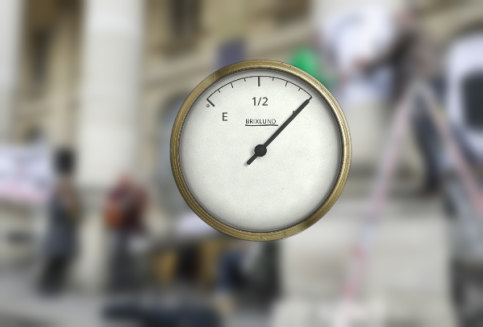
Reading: value=1
